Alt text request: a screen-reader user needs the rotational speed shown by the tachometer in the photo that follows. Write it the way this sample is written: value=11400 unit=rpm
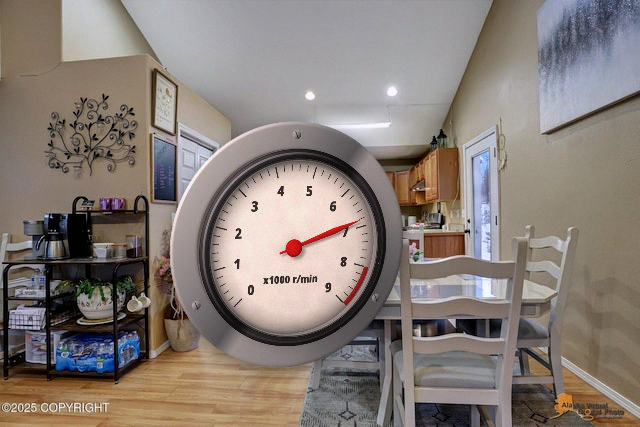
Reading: value=6800 unit=rpm
